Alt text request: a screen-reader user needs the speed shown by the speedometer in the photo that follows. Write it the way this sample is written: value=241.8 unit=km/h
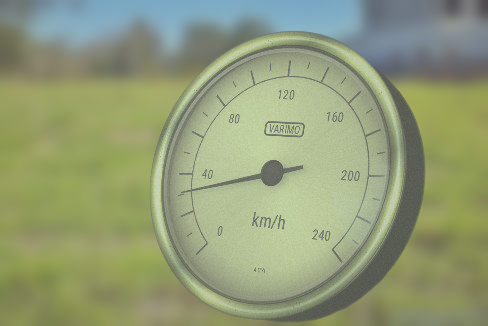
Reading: value=30 unit=km/h
